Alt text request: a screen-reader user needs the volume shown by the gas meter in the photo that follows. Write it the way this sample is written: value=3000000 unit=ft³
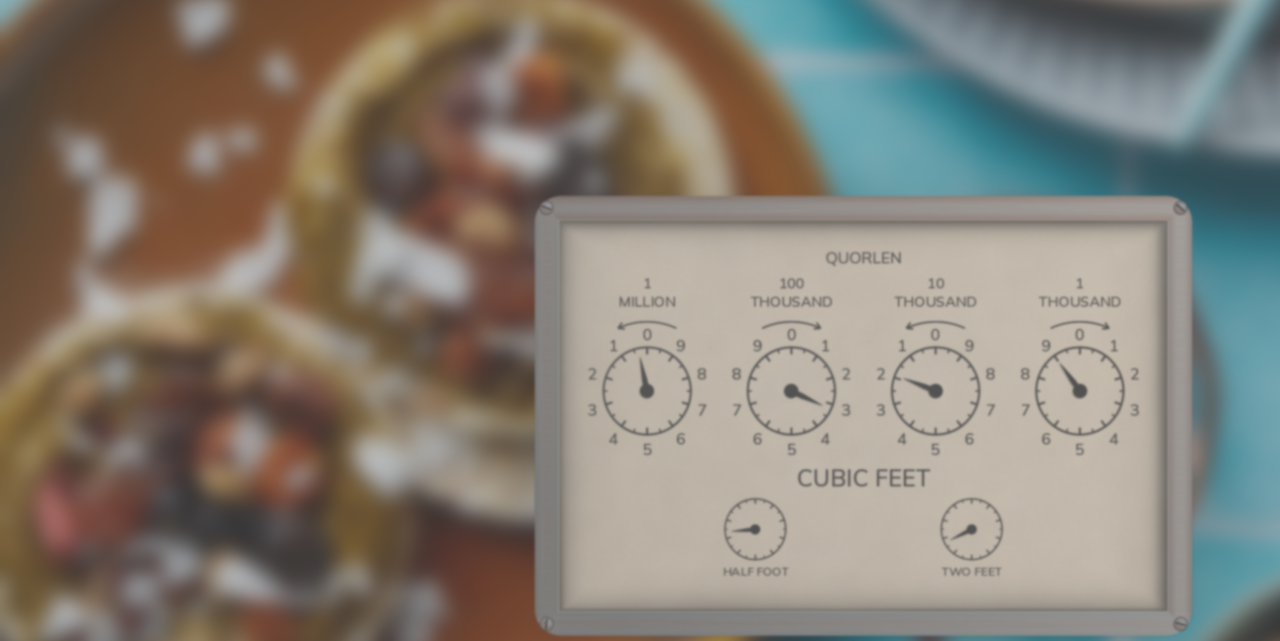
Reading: value=31900 unit=ft³
